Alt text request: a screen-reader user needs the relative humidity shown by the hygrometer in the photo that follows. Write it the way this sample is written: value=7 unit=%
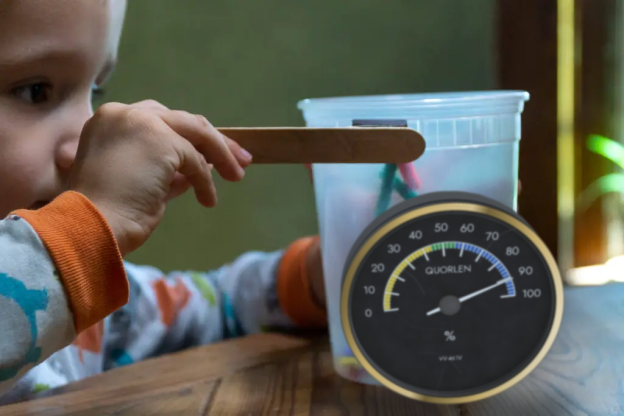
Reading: value=90 unit=%
